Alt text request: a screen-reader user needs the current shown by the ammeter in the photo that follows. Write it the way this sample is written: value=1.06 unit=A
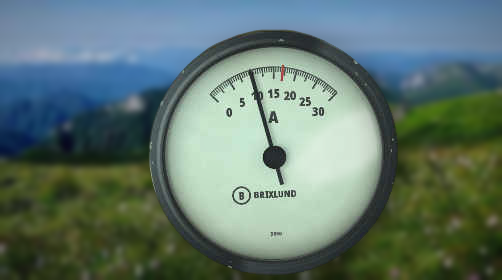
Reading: value=10 unit=A
